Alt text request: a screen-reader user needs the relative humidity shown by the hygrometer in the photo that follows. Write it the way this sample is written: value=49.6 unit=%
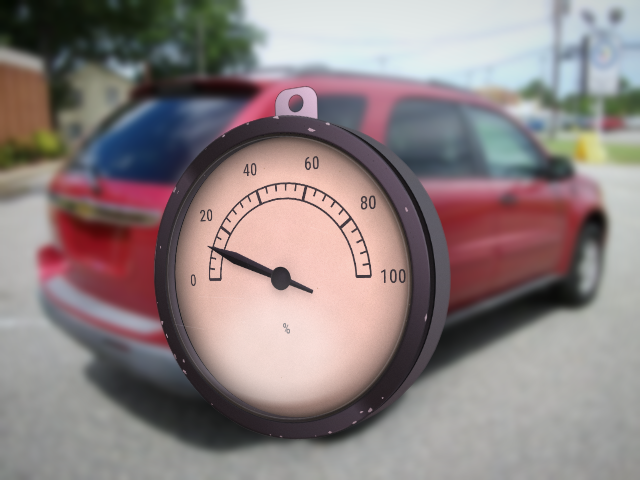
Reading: value=12 unit=%
